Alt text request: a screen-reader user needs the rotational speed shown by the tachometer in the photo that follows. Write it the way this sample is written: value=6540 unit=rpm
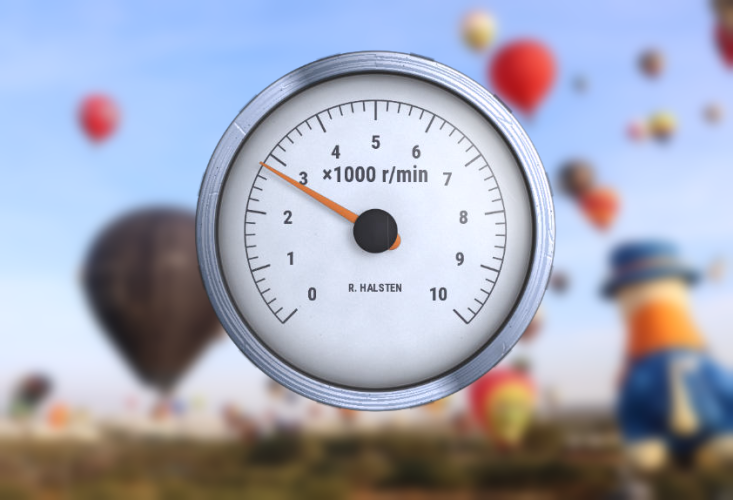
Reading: value=2800 unit=rpm
